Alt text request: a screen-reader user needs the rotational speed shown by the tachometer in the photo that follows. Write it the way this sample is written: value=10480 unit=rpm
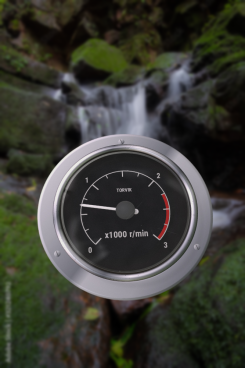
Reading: value=625 unit=rpm
